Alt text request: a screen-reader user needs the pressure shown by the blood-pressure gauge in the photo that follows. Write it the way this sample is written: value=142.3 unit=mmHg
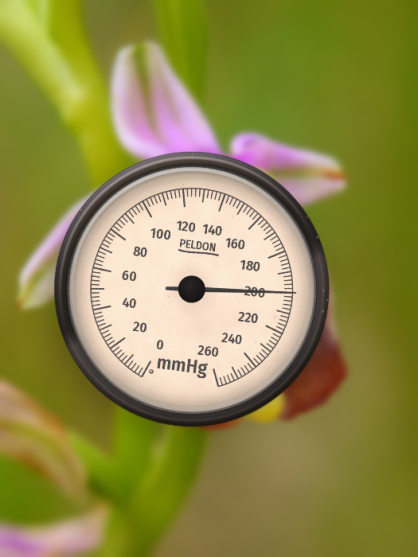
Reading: value=200 unit=mmHg
